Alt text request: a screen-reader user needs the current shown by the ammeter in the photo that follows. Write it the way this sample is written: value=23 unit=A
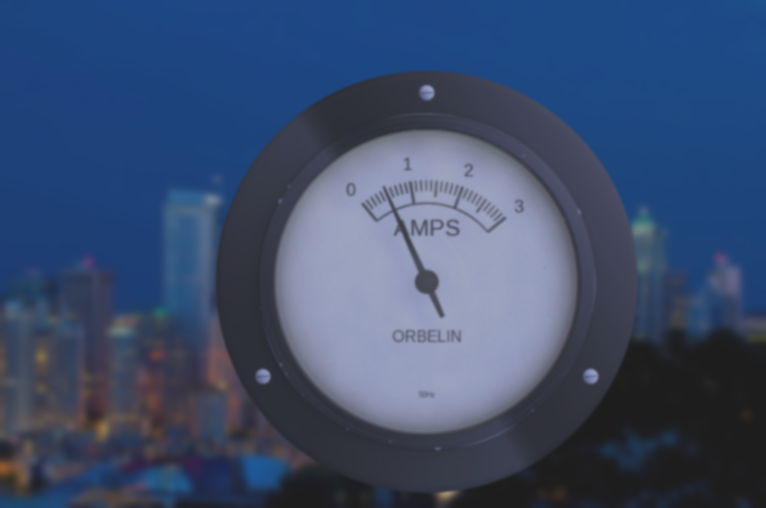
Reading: value=0.5 unit=A
